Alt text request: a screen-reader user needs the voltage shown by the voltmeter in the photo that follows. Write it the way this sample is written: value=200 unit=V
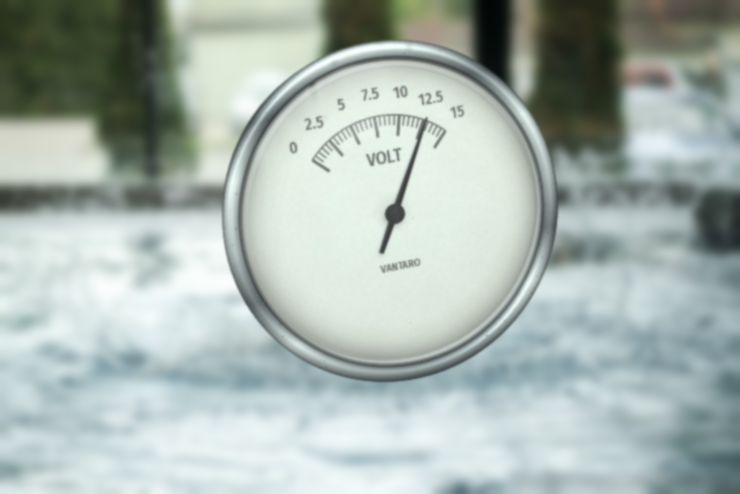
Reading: value=12.5 unit=V
